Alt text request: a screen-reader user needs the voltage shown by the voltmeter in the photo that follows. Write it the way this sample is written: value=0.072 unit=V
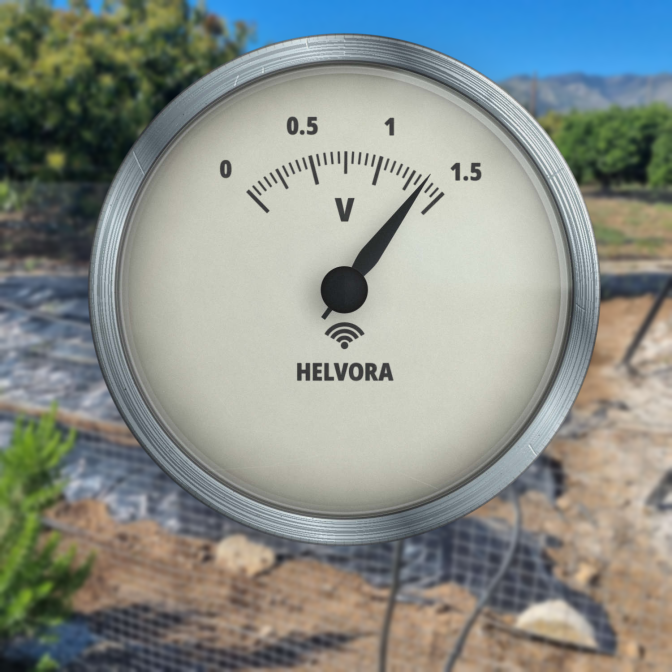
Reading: value=1.35 unit=V
